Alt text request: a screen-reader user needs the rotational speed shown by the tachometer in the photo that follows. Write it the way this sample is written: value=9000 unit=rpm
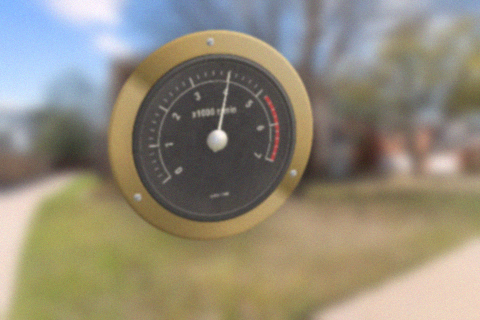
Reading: value=4000 unit=rpm
